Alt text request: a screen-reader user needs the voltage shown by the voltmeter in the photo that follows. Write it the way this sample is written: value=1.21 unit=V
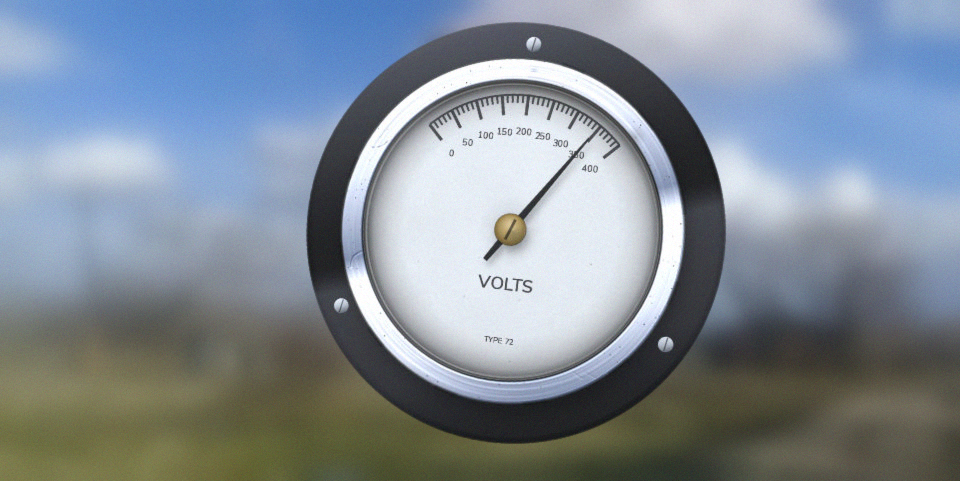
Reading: value=350 unit=V
